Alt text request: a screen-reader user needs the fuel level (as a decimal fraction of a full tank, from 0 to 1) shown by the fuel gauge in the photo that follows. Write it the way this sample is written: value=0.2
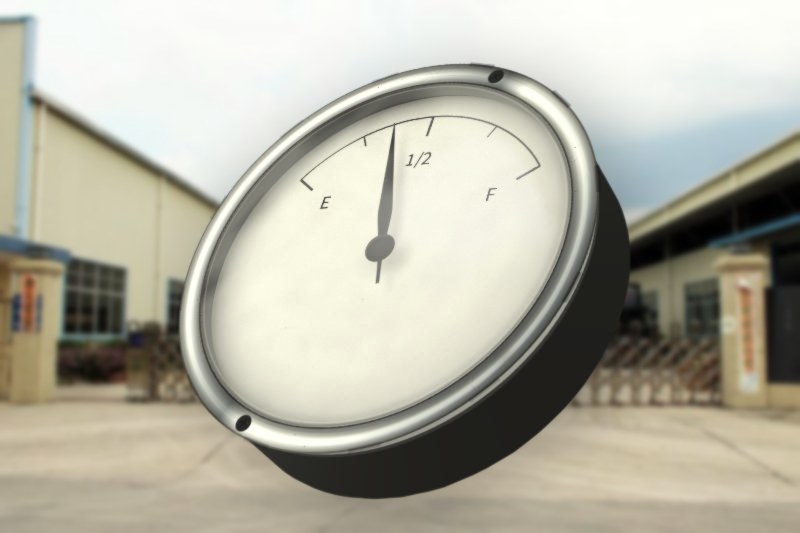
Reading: value=0.375
